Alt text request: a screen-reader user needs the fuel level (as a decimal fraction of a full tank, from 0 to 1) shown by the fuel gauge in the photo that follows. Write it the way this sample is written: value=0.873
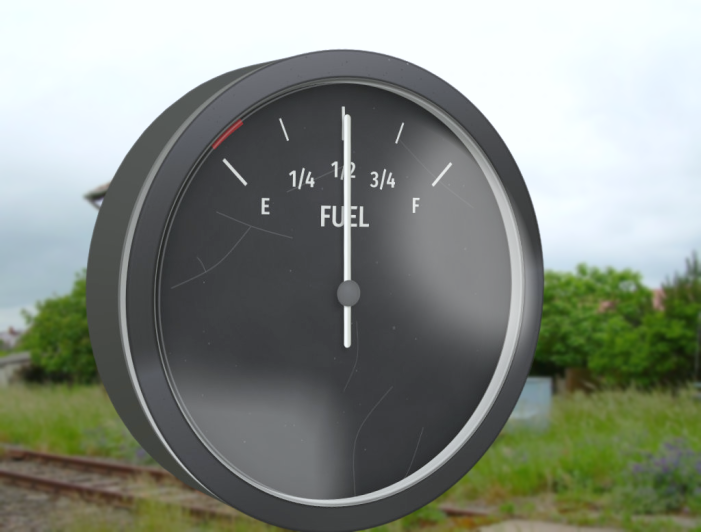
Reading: value=0.5
